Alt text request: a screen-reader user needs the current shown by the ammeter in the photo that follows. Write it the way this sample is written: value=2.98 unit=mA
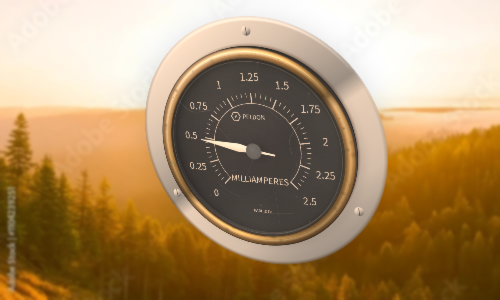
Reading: value=0.5 unit=mA
